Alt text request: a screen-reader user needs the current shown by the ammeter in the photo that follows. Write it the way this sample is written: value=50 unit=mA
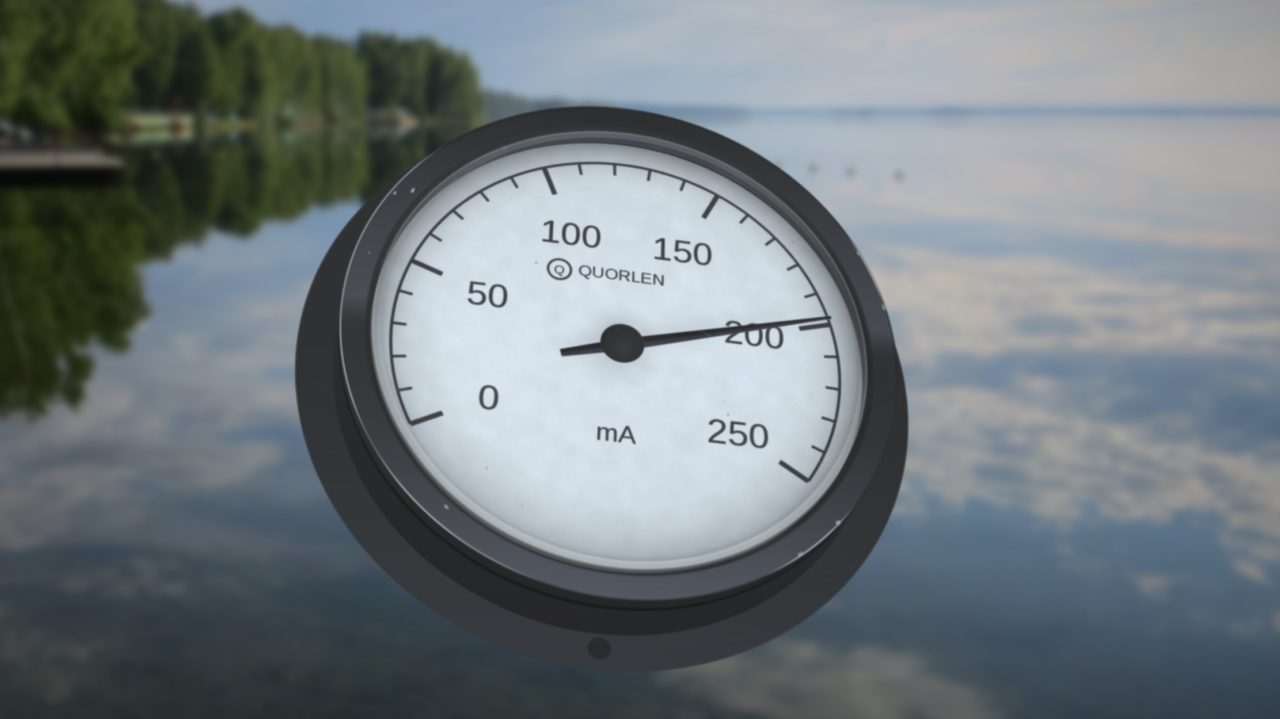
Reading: value=200 unit=mA
